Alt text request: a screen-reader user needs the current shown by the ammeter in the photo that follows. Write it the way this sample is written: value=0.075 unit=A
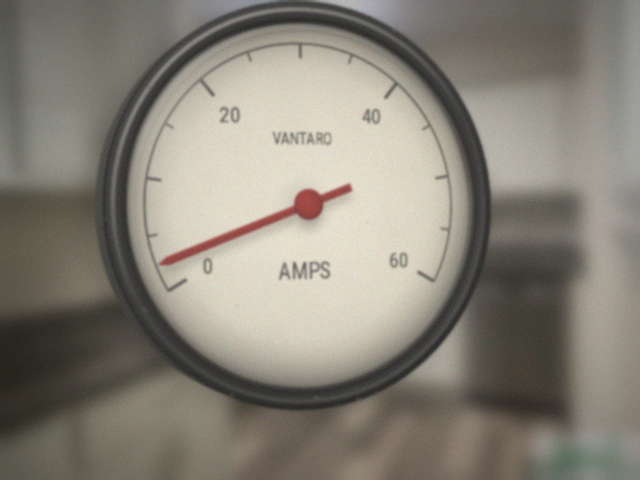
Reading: value=2.5 unit=A
